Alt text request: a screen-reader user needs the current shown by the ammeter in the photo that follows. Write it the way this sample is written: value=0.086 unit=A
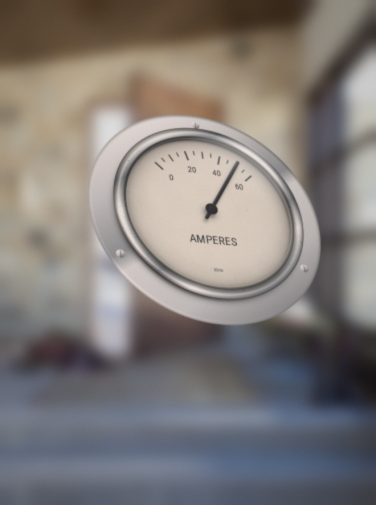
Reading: value=50 unit=A
